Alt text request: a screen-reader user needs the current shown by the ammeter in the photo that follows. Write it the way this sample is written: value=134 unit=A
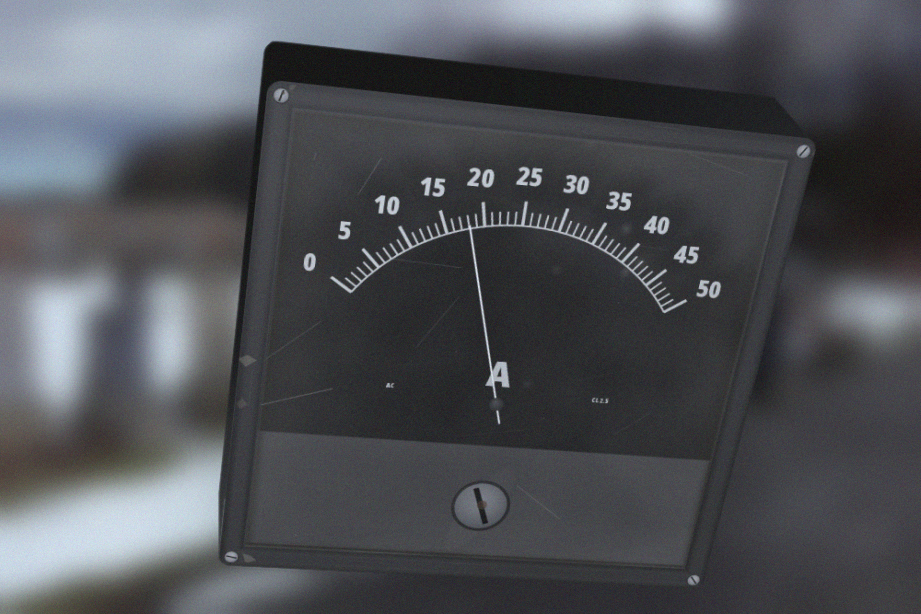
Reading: value=18 unit=A
